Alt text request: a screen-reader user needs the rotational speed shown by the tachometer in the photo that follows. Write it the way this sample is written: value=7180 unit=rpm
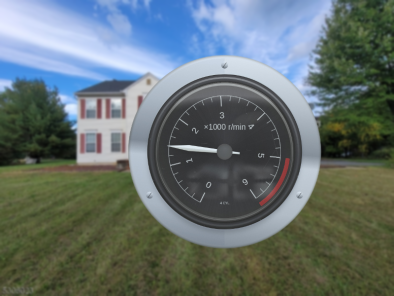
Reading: value=1400 unit=rpm
